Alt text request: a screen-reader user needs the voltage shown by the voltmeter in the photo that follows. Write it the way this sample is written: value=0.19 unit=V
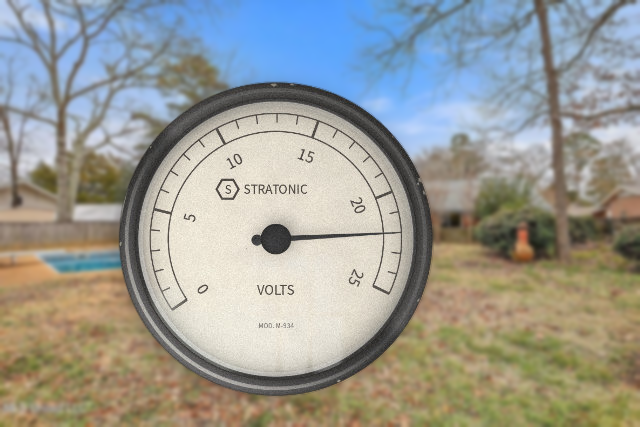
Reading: value=22 unit=V
